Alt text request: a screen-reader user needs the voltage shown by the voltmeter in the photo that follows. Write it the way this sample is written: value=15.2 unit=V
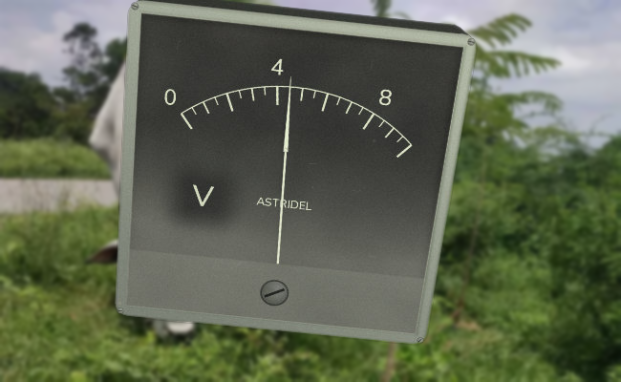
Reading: value=4.5 unit=V
